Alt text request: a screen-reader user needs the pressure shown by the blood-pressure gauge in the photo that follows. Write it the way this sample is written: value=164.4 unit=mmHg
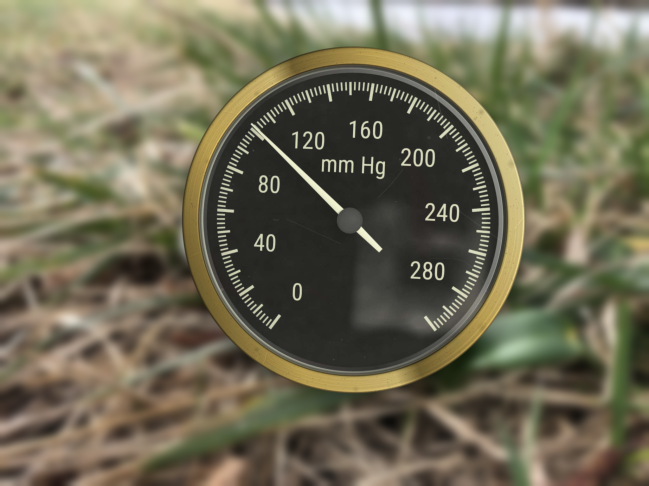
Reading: value=102 unit=mmHg
